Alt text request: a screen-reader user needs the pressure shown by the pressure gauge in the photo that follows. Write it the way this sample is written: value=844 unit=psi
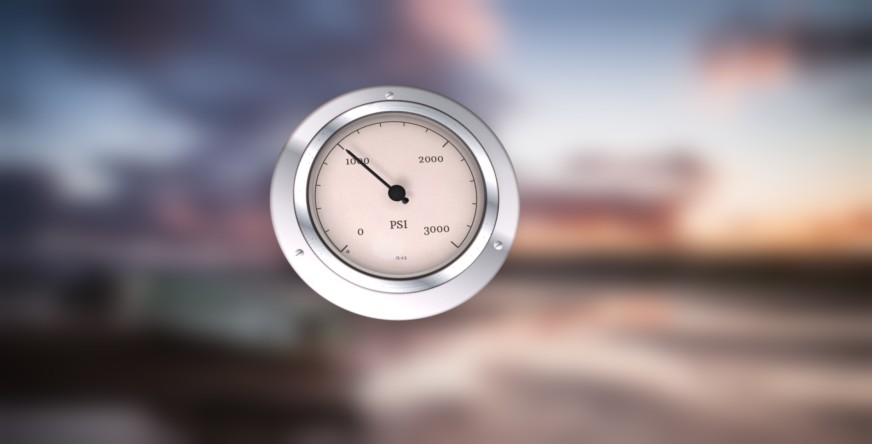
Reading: value=1000 unit=psi
